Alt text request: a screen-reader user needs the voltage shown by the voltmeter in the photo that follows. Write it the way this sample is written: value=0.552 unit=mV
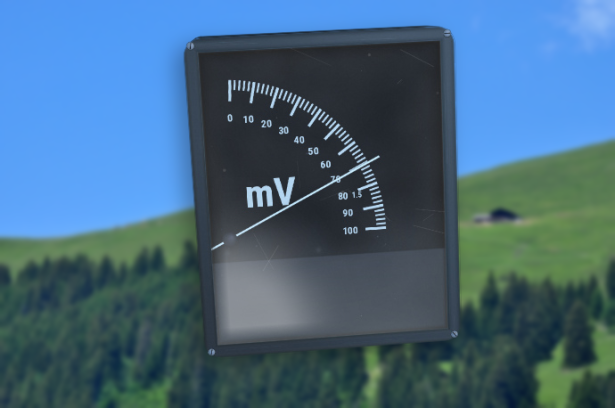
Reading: value=70 unit=mV
